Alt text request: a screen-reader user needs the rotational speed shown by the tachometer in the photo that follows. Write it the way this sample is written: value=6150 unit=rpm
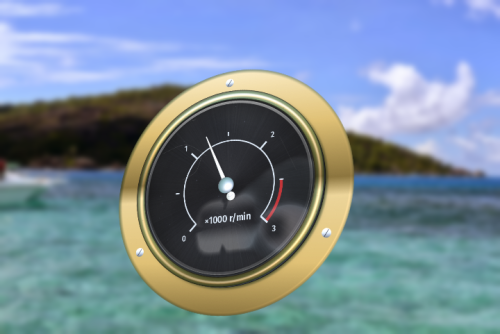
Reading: value=1250 unit=rpm
